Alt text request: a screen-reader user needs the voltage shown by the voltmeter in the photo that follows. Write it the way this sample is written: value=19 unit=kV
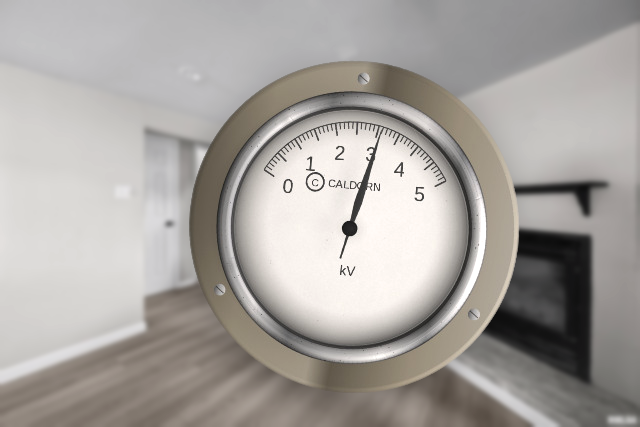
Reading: value=3.1 unit=kV
